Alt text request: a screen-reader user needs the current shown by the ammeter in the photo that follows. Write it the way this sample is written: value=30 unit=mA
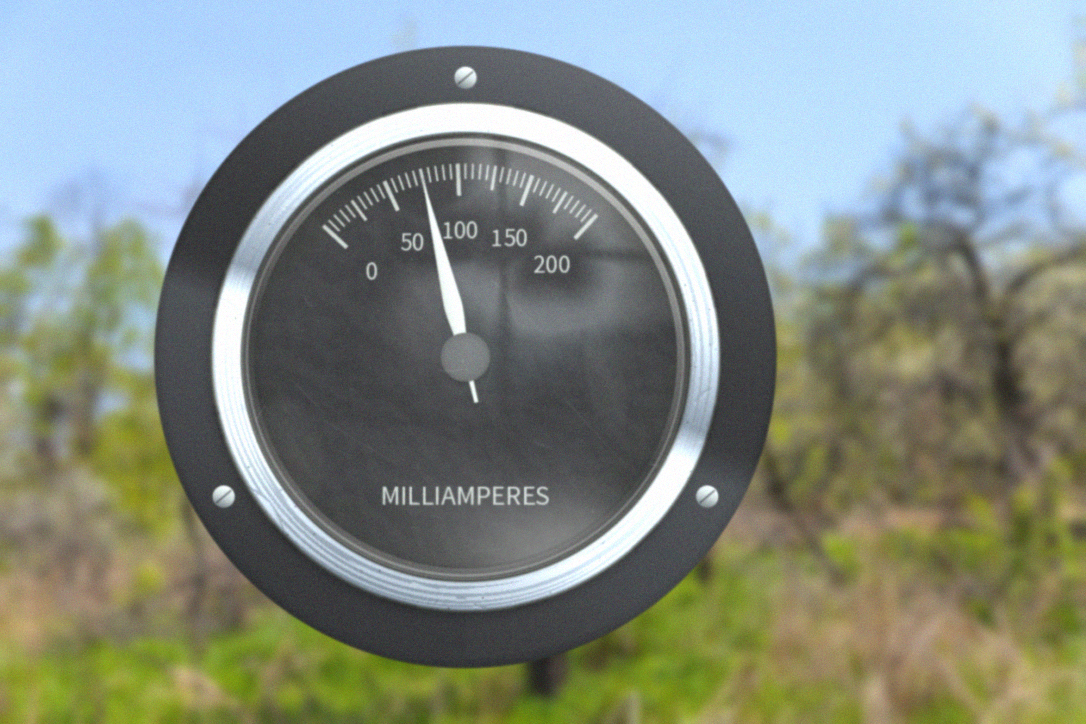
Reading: value=75 unit=mA
